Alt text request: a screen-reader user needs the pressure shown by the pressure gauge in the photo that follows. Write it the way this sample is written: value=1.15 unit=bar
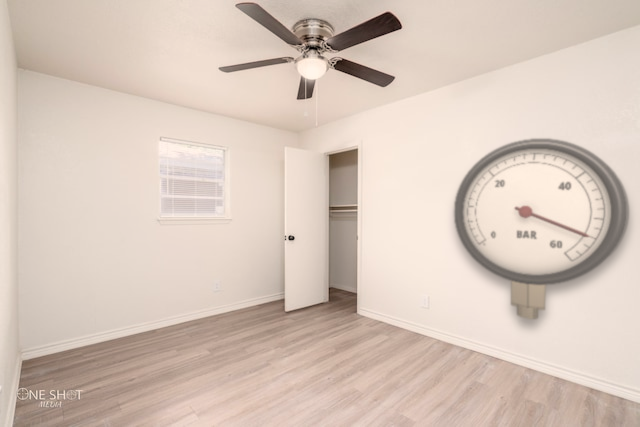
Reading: value=54 unit=bar
